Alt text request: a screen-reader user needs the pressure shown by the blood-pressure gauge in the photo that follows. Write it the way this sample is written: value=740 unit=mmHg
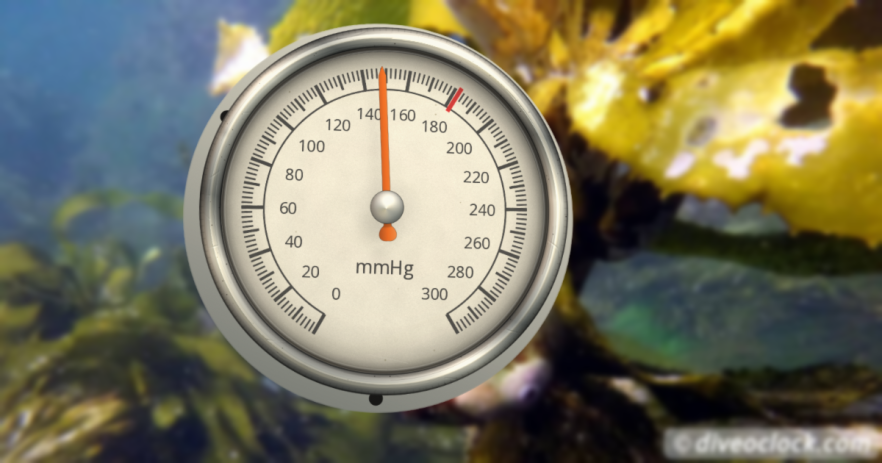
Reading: value=148 unit=mmHg
